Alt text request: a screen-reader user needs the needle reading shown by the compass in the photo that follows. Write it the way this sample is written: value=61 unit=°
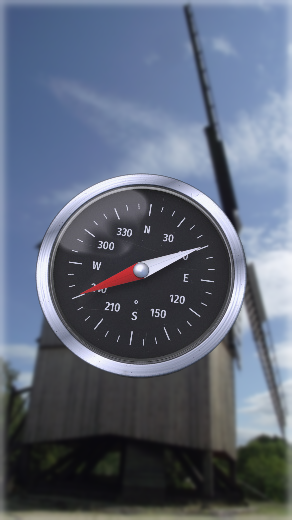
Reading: value=240 unit=°
